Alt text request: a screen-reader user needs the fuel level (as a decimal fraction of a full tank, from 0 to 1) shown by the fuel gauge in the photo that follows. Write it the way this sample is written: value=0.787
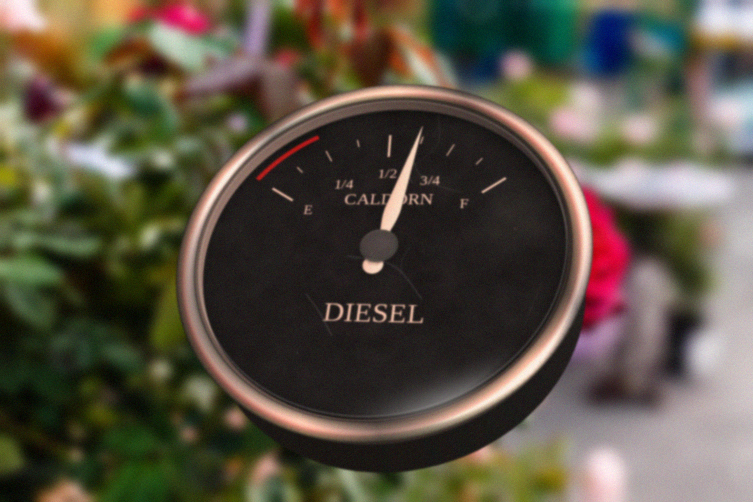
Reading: value=0.625
